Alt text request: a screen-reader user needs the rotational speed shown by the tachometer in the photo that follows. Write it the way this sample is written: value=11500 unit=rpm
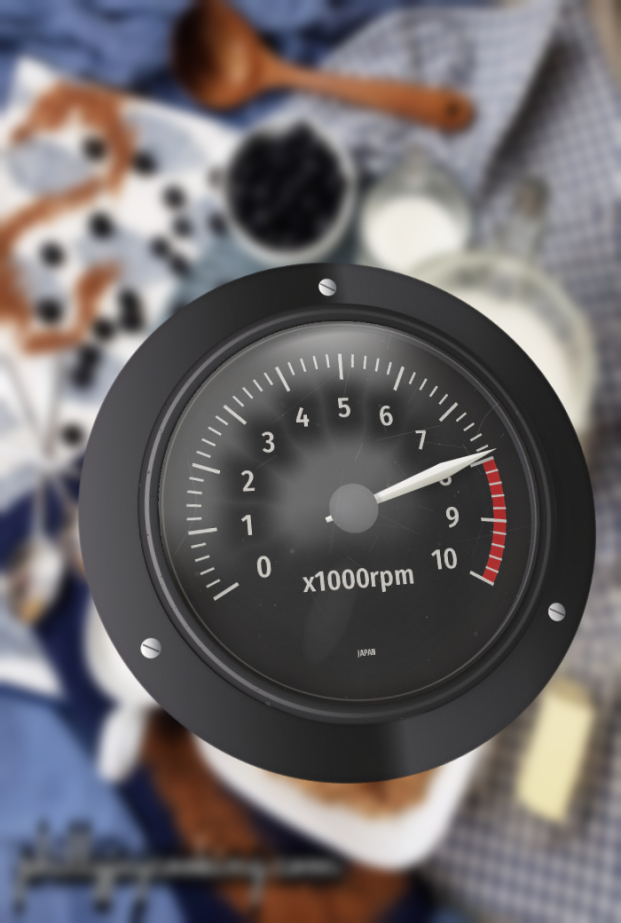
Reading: value=7900 unit=rpm
